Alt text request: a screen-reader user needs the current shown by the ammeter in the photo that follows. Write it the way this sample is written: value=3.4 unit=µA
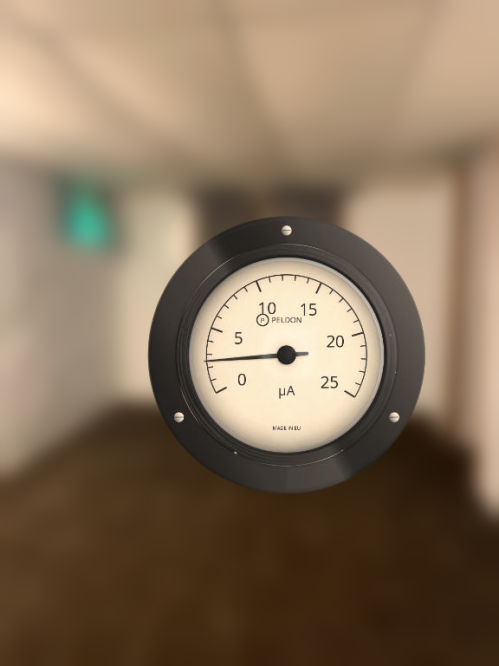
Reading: value=2.5 unit=µA
